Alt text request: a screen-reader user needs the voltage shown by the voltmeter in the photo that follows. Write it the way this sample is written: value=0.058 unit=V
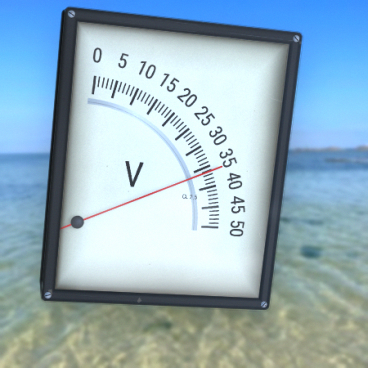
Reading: value=36 unit=V
